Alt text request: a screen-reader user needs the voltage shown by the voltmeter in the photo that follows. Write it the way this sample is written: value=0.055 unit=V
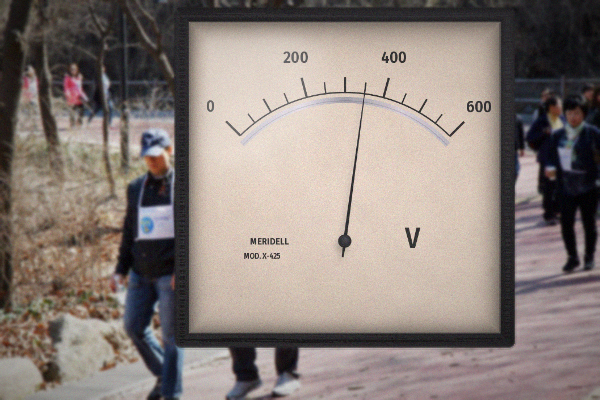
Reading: value=350 unit=V
